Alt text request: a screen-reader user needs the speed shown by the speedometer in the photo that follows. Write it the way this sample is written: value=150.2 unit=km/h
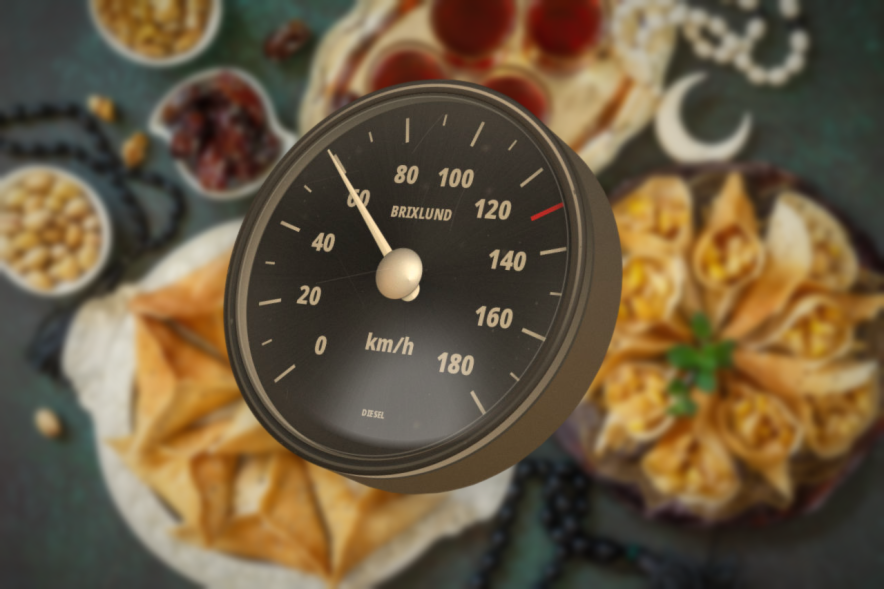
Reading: value=60 unit=km/h
